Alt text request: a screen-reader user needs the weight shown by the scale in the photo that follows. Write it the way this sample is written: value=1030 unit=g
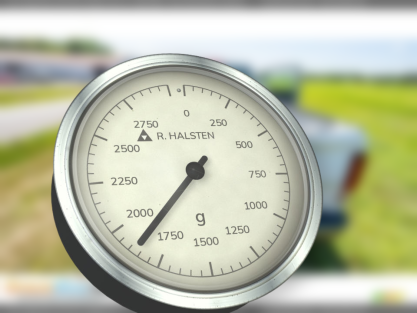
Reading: value=1875 unit=g
